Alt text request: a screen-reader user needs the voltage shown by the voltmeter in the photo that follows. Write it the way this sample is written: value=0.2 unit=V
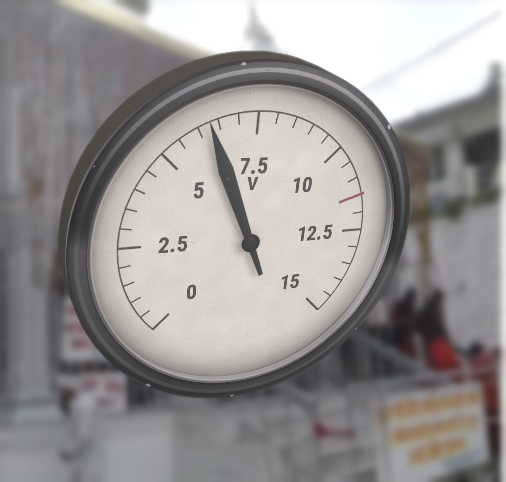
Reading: value=6.25 unit=V
